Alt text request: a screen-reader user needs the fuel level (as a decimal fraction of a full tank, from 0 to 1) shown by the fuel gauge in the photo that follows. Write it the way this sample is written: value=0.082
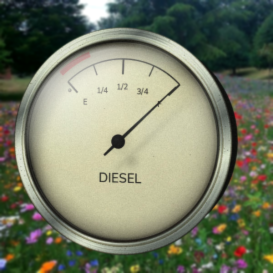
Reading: value=1
